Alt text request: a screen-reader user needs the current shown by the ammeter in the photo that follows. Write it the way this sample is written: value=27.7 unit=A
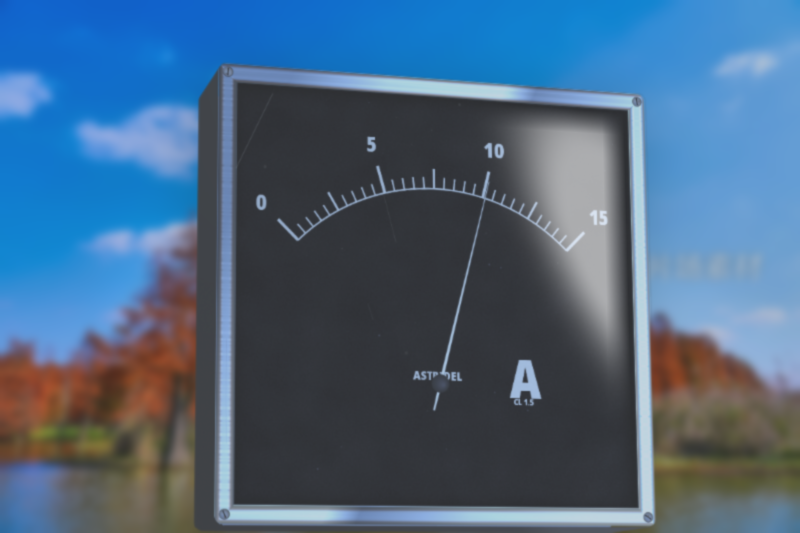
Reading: value=10 unit=A
